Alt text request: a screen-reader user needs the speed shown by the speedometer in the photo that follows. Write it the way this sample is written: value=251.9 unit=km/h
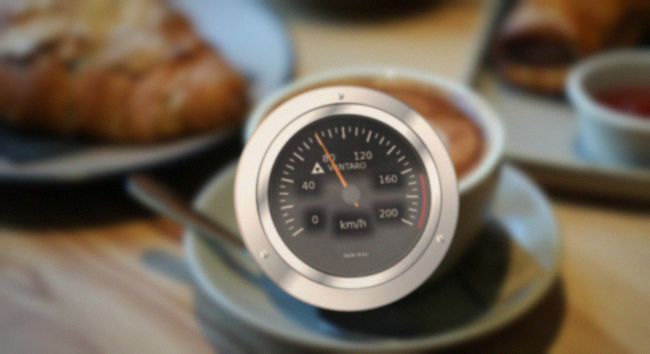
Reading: value=80 unit=km/h
